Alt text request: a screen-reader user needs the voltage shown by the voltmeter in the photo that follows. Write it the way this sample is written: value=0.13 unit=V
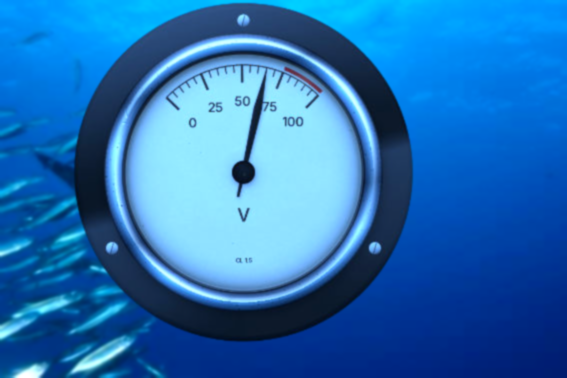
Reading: value=65 unit=V
